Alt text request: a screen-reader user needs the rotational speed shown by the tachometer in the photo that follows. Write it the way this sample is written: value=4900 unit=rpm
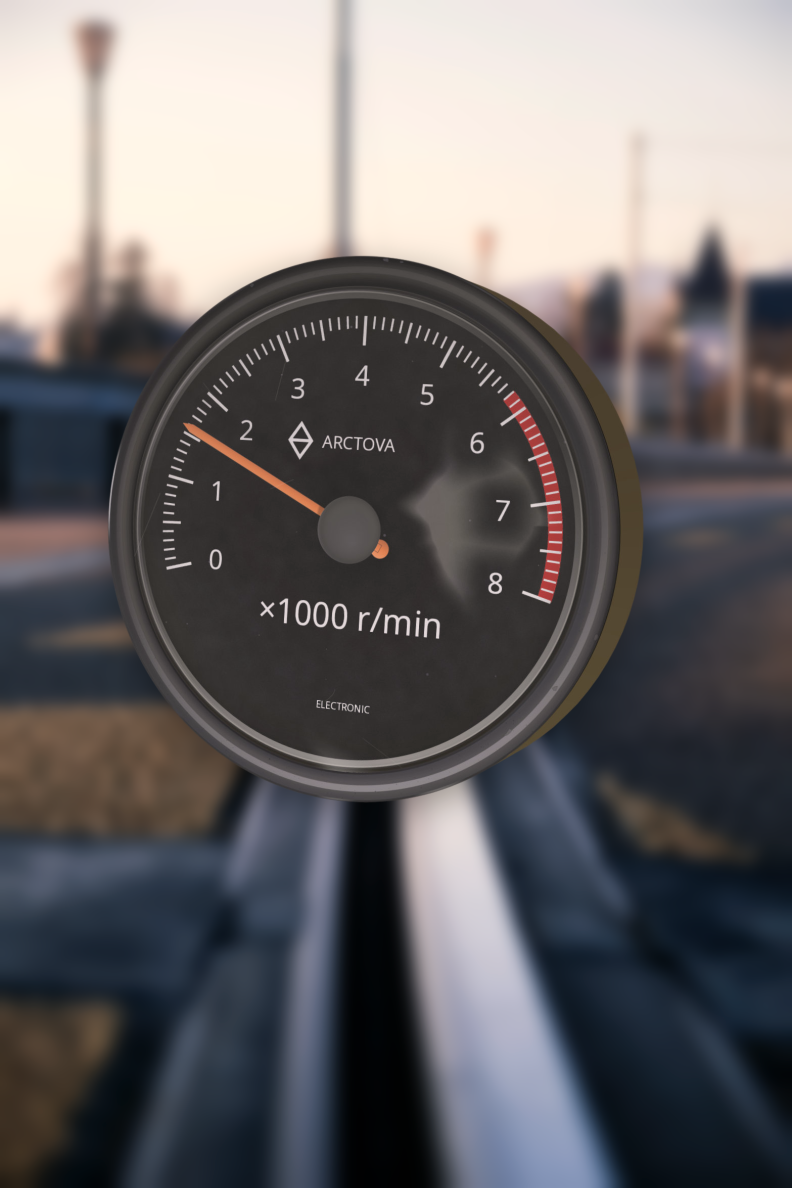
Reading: value=1600 unit=rpm
